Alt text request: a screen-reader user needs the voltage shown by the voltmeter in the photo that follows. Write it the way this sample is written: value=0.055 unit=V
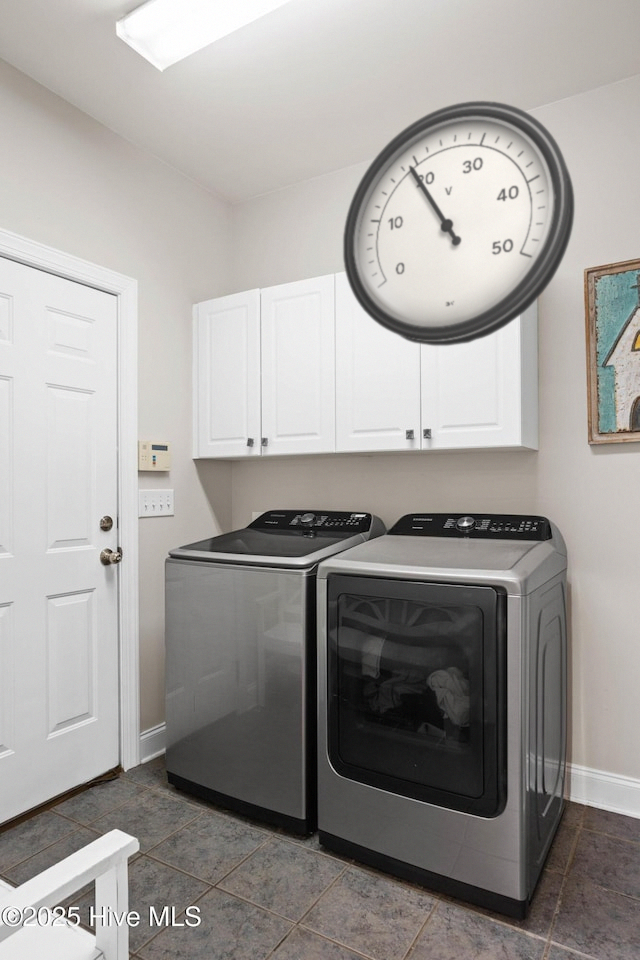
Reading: value=19 unit=V
